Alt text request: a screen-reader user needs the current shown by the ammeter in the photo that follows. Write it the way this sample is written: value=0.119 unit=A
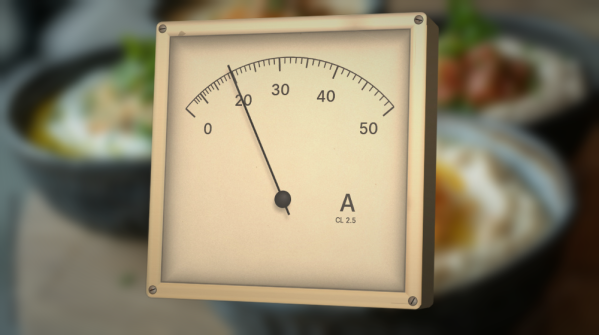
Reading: value=20 unit=A
